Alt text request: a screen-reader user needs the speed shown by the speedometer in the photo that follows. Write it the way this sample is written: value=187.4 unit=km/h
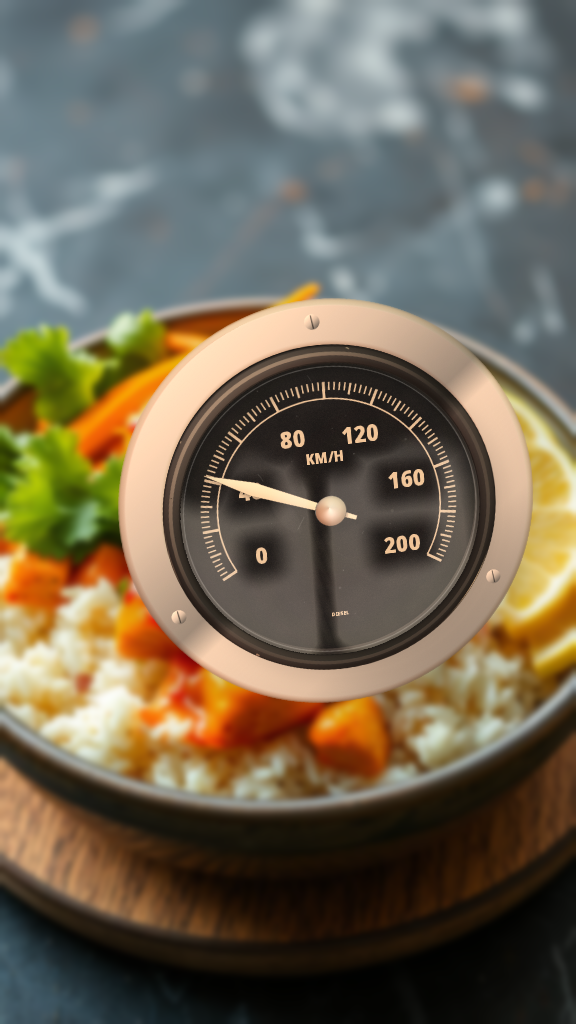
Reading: value=42 unit=km/h
